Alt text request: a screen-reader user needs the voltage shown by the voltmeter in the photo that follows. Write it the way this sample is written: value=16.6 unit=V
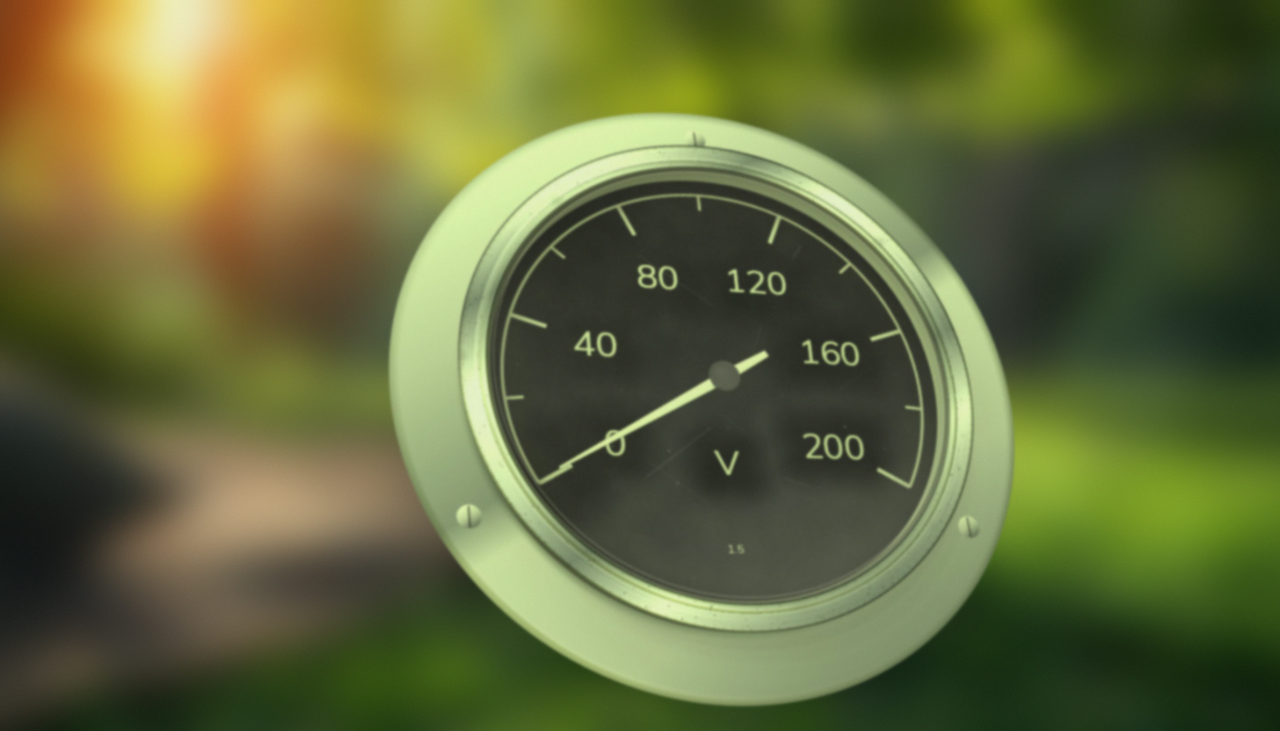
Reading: value=0 unit=V
